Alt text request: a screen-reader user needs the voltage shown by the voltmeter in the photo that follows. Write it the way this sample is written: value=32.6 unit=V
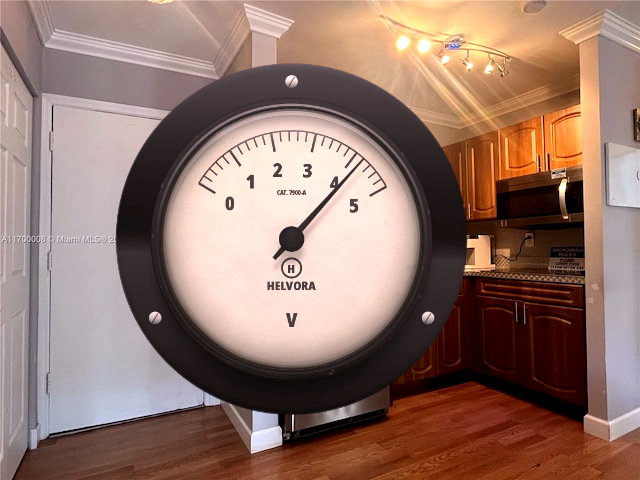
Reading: value=4.2 unit=V
